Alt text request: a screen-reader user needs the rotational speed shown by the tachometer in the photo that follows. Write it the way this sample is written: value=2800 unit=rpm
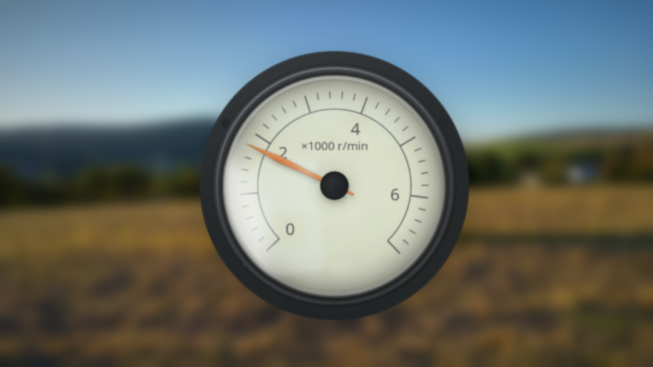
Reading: value=1800 unit=rpm
